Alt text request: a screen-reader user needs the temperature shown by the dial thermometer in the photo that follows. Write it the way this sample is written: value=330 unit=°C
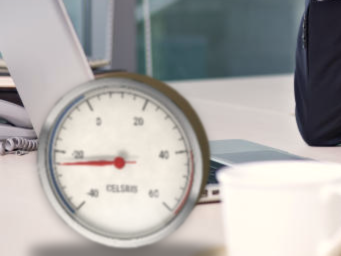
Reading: value=-24 unit=°C
